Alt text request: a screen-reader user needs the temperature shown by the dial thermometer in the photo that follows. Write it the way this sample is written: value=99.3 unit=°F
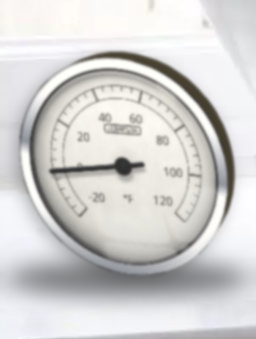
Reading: value=0 unit=°F
